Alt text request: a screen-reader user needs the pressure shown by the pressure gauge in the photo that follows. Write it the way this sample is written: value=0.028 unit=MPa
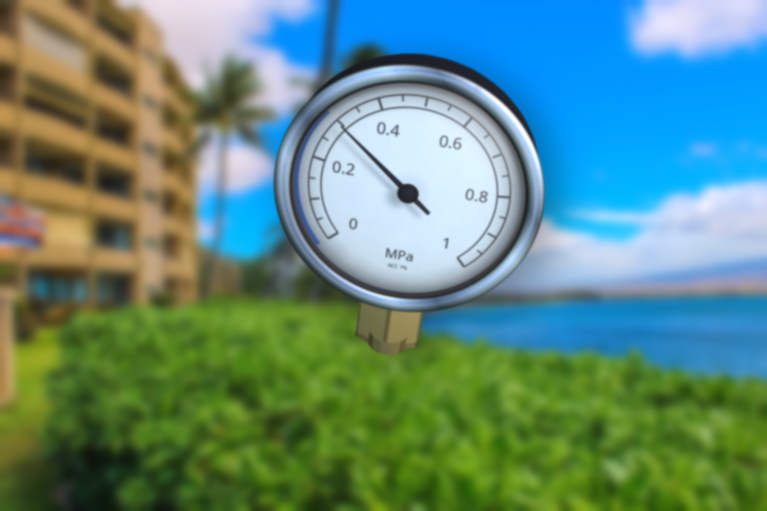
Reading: value=0.3 unit=MPa
